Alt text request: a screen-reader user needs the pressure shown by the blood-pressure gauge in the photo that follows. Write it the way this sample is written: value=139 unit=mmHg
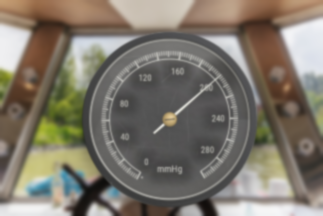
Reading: value=200 unit=mmHg
